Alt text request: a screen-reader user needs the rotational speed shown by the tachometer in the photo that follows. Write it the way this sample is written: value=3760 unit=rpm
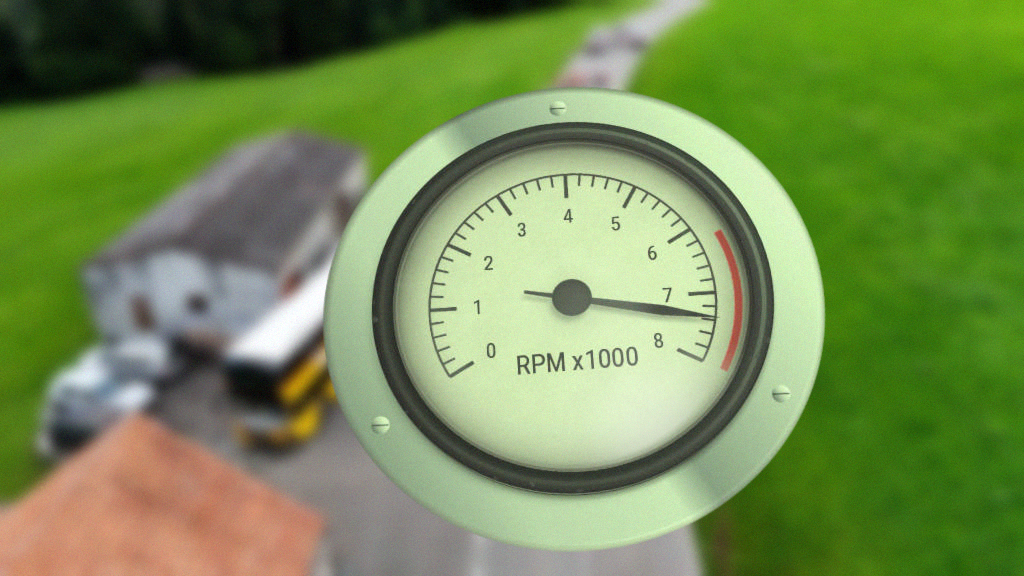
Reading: value=7400 unit=rpm
